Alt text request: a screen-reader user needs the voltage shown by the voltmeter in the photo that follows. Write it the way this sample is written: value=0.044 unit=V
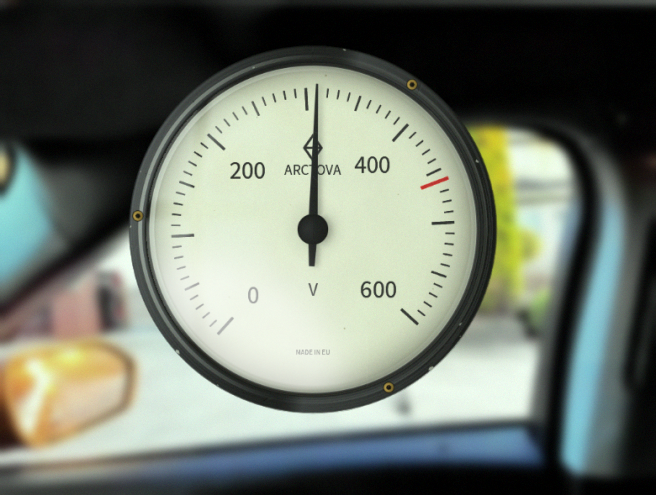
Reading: value=310 unit=V
